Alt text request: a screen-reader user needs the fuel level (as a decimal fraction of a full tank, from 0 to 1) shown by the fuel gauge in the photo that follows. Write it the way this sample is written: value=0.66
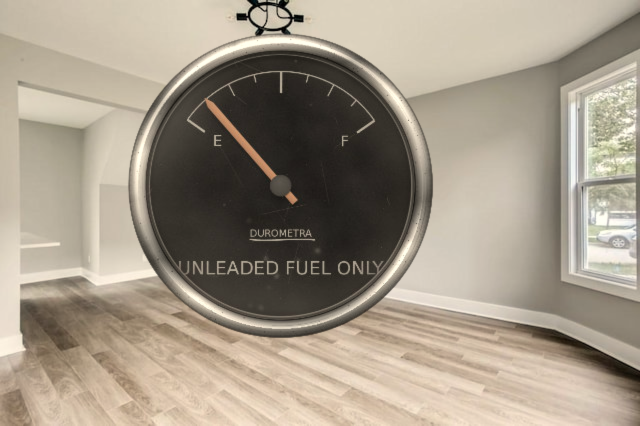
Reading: value=0.125
